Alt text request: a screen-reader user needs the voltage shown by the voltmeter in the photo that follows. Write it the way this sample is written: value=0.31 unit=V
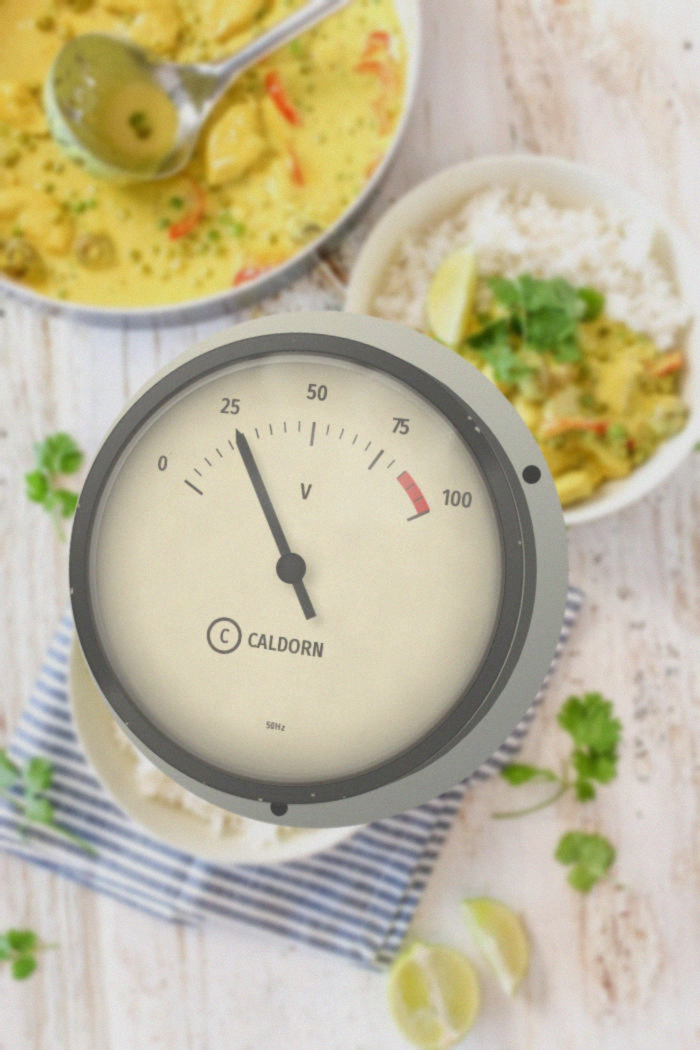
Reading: value=25 unit=V
